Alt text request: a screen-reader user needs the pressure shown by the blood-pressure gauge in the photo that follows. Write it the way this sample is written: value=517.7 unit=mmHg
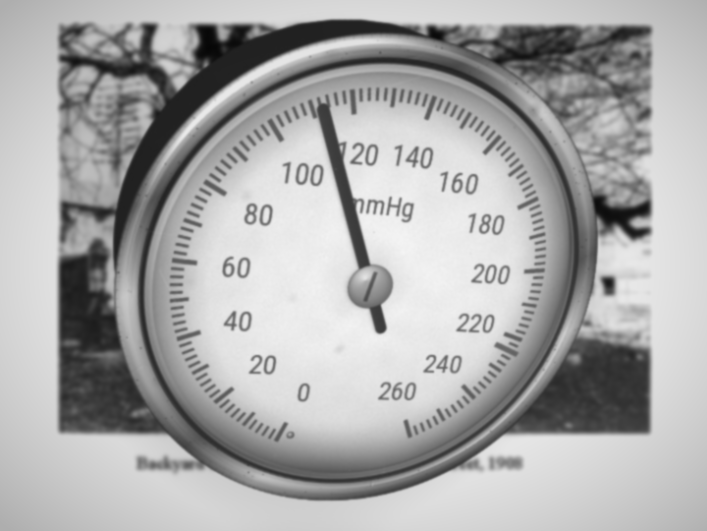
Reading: value=112 unit=mmHg
